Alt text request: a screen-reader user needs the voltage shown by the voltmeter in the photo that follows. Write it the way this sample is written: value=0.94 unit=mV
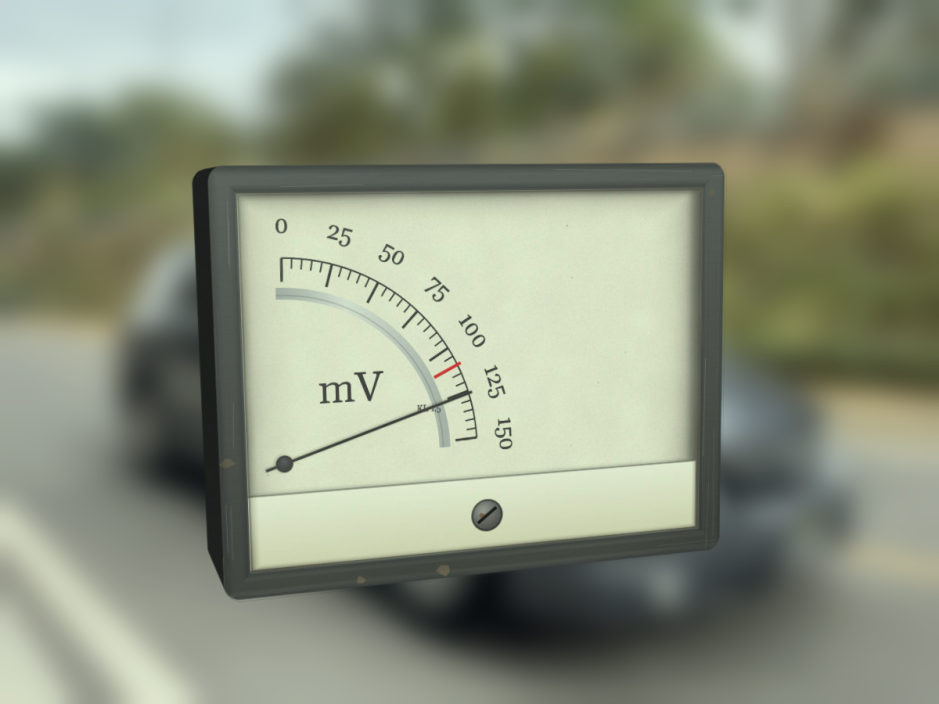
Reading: value=125 unit=mV
